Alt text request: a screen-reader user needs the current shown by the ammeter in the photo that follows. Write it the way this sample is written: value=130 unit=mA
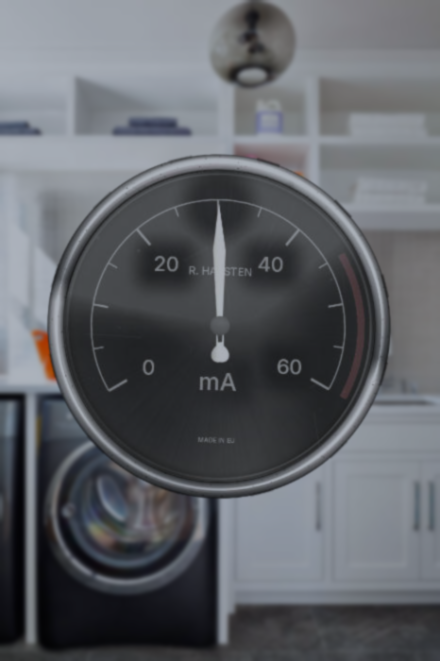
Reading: value=30 unit=mA
